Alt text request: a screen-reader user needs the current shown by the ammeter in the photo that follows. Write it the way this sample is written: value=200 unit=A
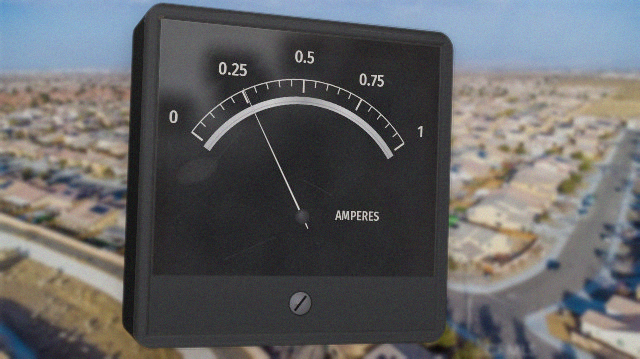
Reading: value=0.25 unit=A
